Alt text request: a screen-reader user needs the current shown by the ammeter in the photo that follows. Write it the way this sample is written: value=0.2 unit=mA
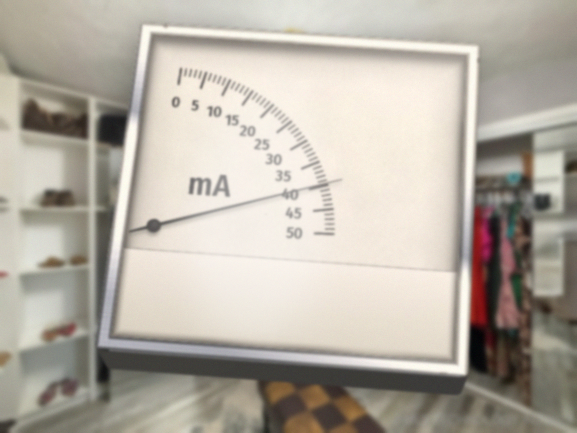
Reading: value=40 unit=mA
